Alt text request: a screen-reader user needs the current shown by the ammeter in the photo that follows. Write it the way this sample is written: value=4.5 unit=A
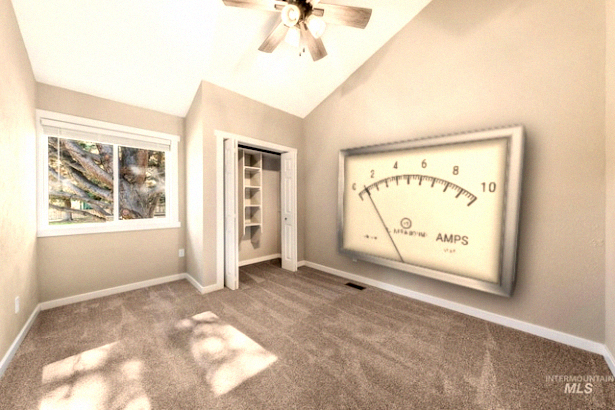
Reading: value=1 unit=A
